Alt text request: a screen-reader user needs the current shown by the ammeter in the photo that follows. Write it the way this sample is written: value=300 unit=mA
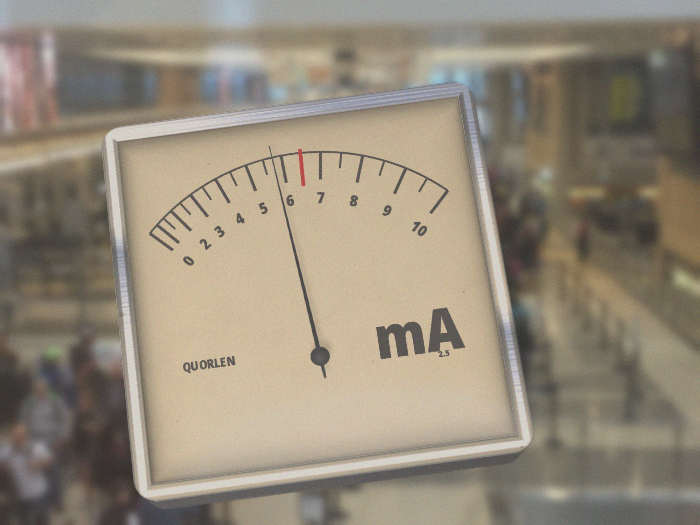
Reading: value=5.75 unit=mA
